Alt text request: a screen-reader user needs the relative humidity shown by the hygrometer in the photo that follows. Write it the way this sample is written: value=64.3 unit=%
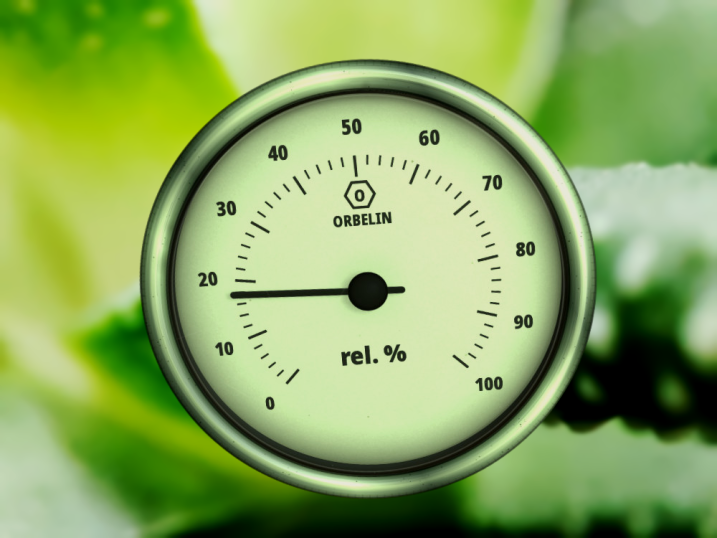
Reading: value=18 unit=%
